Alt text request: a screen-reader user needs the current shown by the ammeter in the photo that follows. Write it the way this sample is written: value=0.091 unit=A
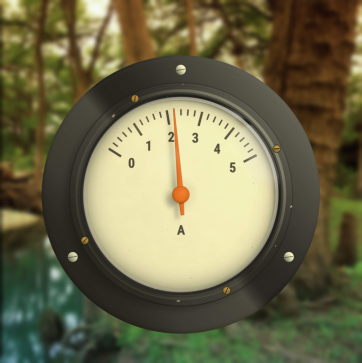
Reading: value=2.2 unit=A
